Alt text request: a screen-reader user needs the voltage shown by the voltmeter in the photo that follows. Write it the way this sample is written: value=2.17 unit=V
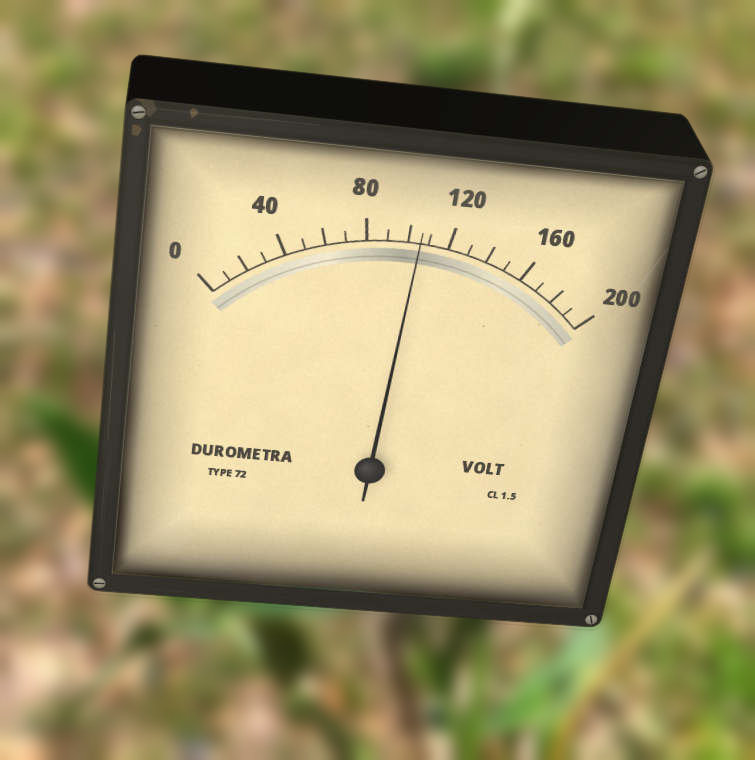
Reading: value=105 unit=V
